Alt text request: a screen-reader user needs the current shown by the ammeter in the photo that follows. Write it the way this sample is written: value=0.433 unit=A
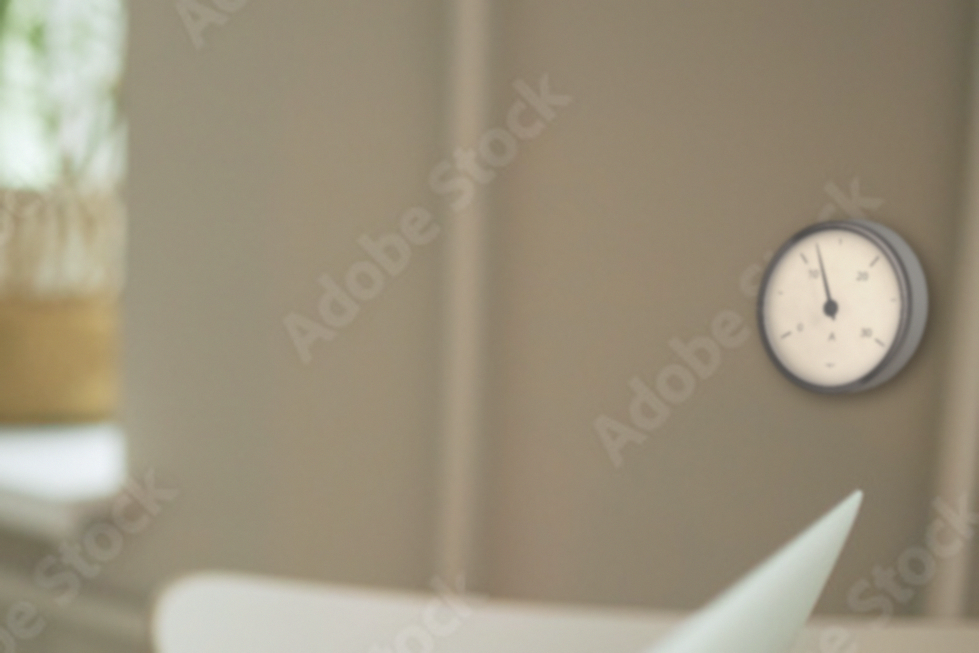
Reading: value=12.5 unit=A
